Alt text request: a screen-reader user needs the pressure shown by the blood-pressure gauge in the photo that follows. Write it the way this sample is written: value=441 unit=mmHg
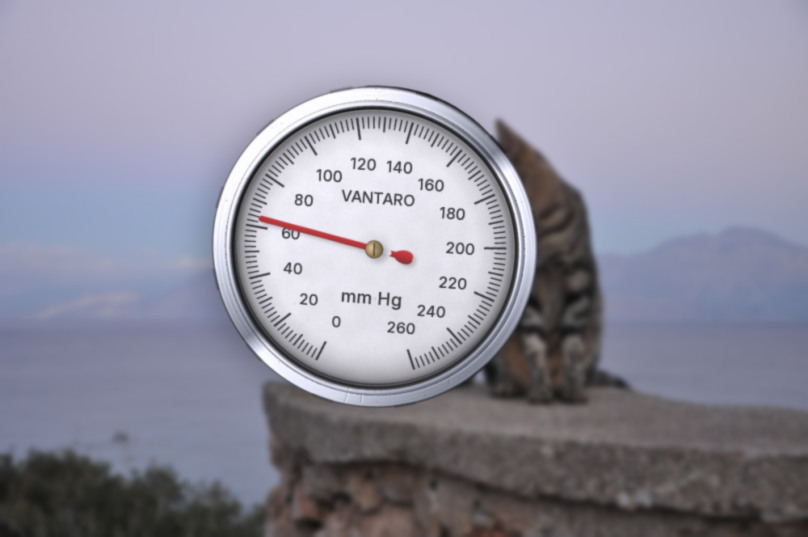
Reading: value=64 unit=mmHg
